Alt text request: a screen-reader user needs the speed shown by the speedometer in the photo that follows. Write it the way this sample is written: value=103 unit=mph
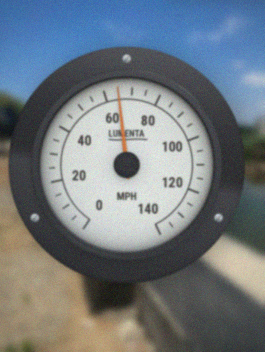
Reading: value=65 unit=mph
